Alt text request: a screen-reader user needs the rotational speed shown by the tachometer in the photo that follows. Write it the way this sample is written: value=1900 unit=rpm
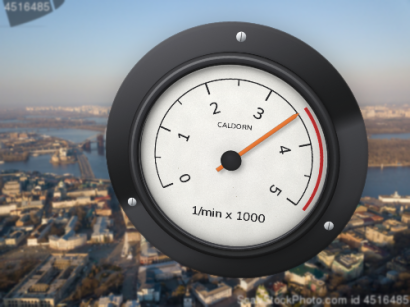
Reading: value=3500 unit=rpm
